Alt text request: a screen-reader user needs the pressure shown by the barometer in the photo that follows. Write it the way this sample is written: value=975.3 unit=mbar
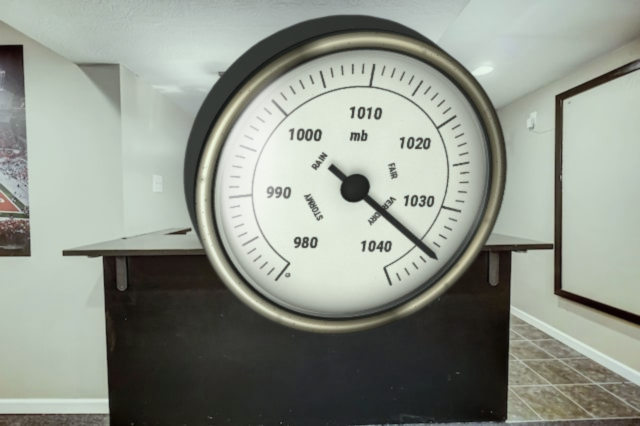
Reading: value=1035 unit=mbar
